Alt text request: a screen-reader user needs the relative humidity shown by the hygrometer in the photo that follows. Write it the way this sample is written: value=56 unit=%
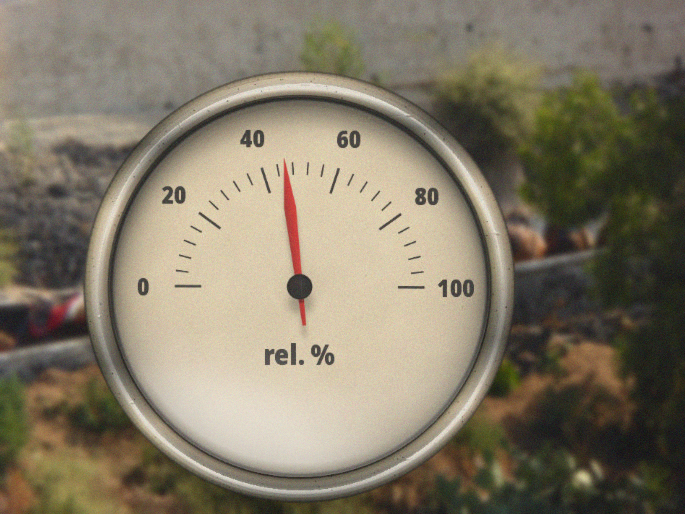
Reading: value=46 unit=%
